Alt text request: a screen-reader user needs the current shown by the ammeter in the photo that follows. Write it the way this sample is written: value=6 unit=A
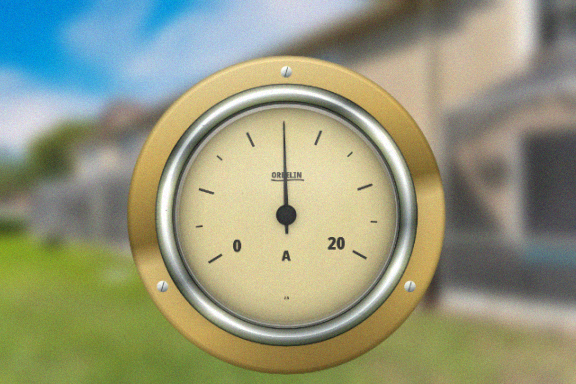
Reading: value=10 unit=A
